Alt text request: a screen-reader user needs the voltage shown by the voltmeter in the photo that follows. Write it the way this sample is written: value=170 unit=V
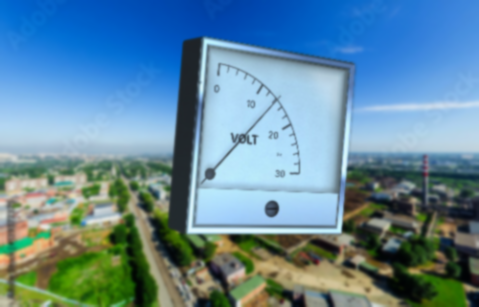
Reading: value=14 unit=V
